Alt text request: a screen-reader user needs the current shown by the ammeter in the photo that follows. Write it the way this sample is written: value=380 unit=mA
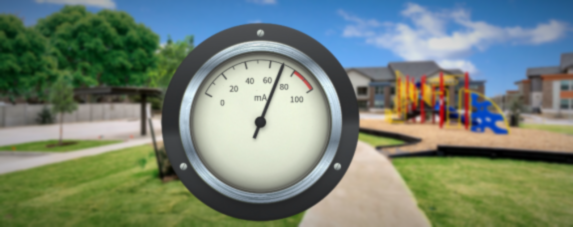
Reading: value=70 unit=mA
